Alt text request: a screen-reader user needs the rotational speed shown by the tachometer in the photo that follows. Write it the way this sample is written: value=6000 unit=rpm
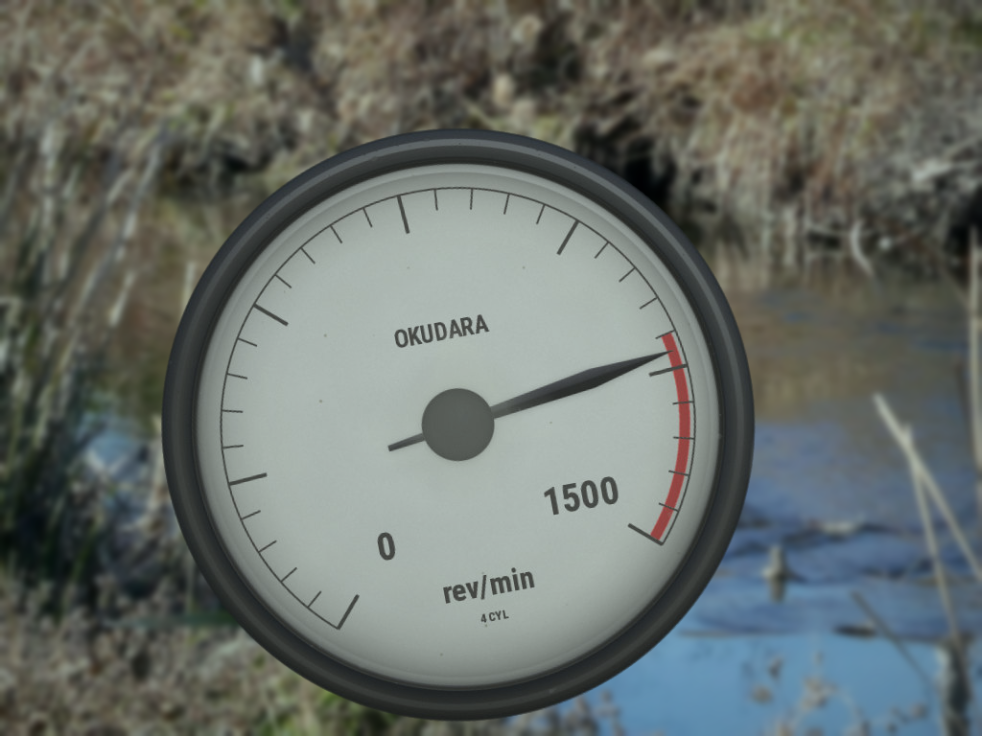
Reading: value=1225 unit=rpm
